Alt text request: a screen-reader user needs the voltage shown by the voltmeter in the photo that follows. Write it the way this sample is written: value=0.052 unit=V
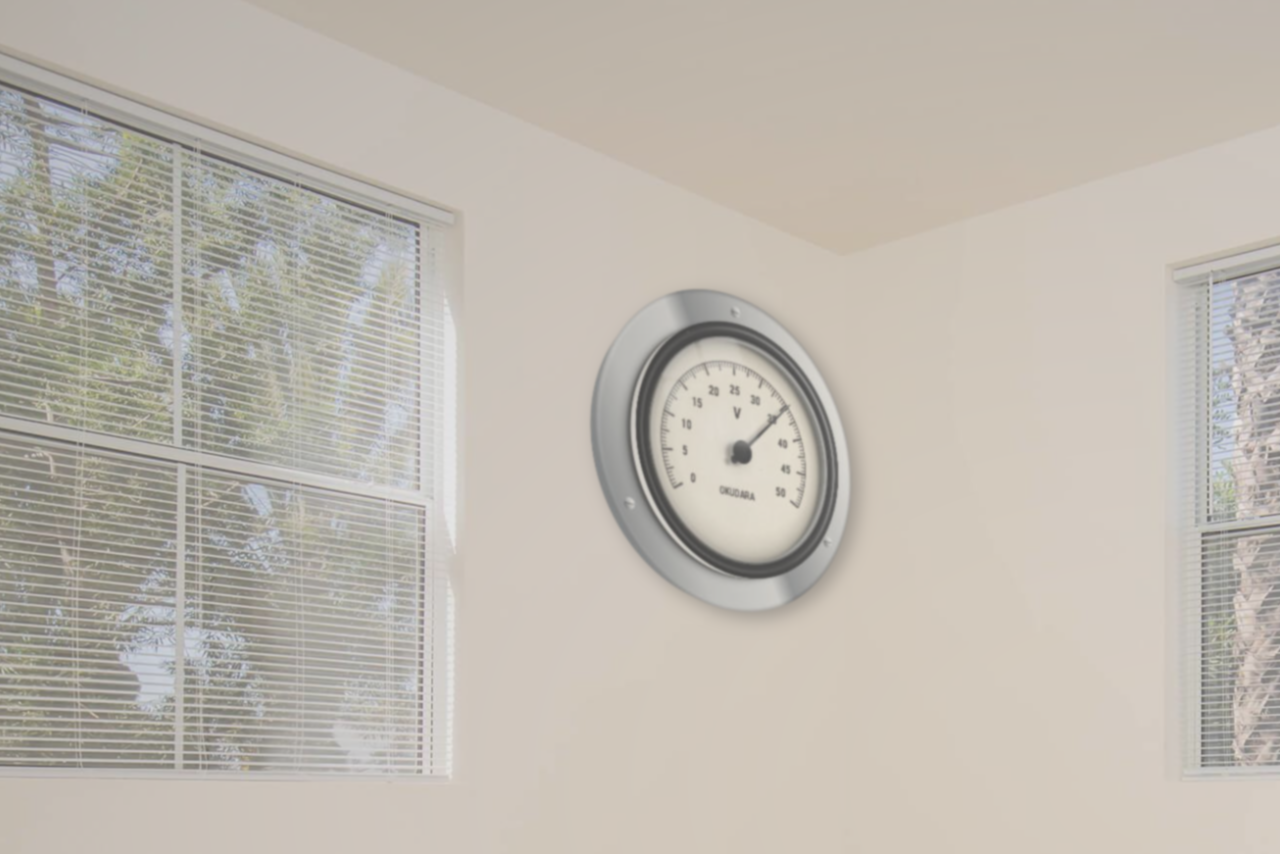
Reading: value=35 unit=V
